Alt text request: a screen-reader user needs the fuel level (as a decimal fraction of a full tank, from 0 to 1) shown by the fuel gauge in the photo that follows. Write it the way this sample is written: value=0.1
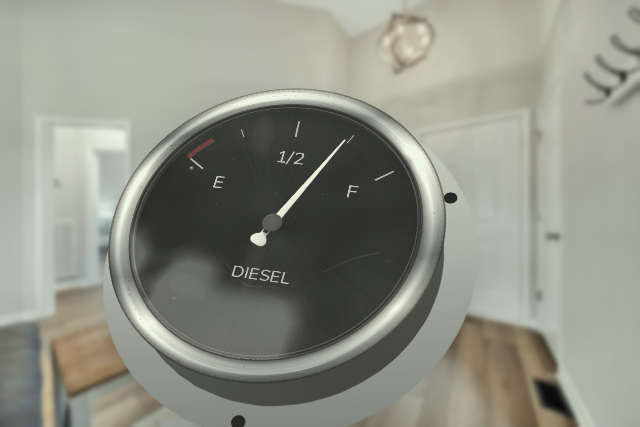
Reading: value=0.75
